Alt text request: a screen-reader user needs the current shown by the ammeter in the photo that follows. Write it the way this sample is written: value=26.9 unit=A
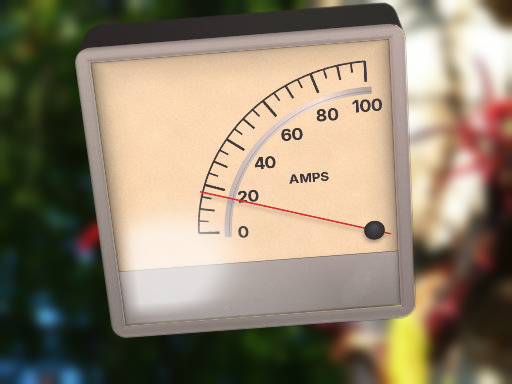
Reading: value=17.5 unit=A
